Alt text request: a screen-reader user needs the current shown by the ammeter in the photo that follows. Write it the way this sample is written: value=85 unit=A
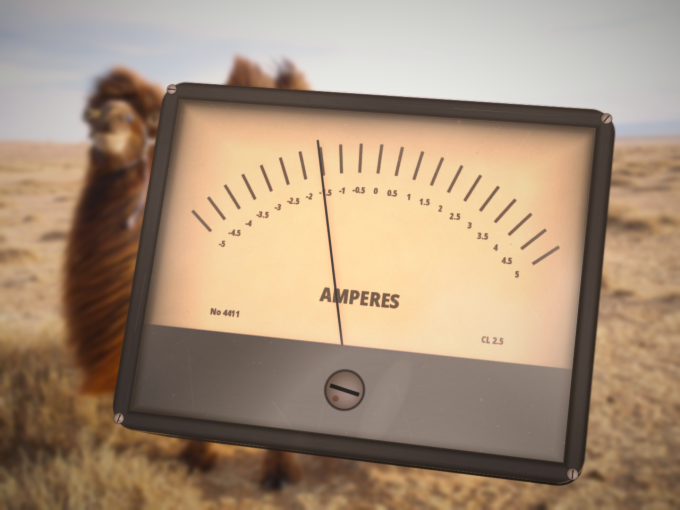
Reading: value=-1.5 unit=A
